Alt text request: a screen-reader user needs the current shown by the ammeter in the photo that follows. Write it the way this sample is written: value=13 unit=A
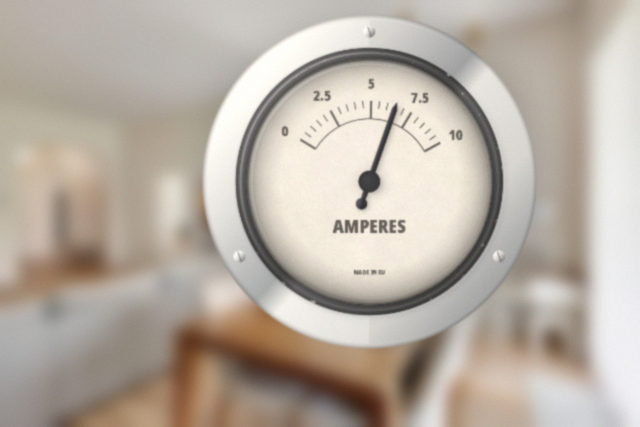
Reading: value=6.5 unit=A
